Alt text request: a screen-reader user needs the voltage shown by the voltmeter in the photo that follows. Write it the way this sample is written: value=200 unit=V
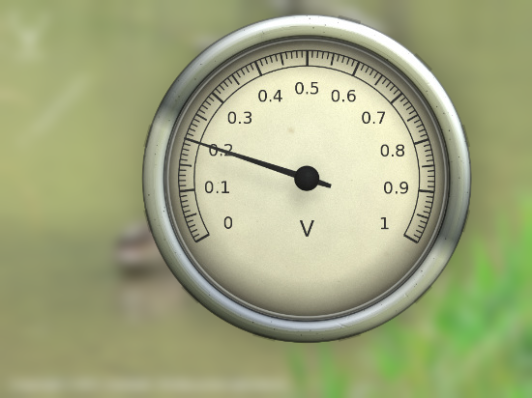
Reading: value=0.2 unit=V
